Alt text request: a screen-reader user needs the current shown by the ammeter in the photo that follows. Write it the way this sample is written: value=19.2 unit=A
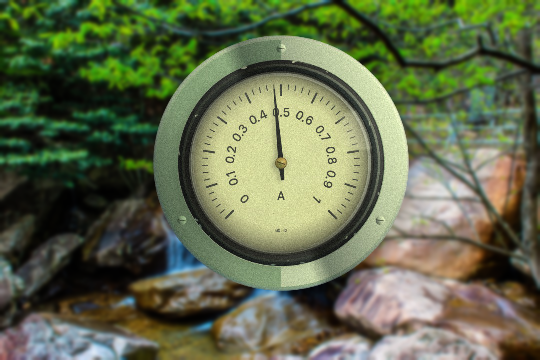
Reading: value=0.48 unit=A
